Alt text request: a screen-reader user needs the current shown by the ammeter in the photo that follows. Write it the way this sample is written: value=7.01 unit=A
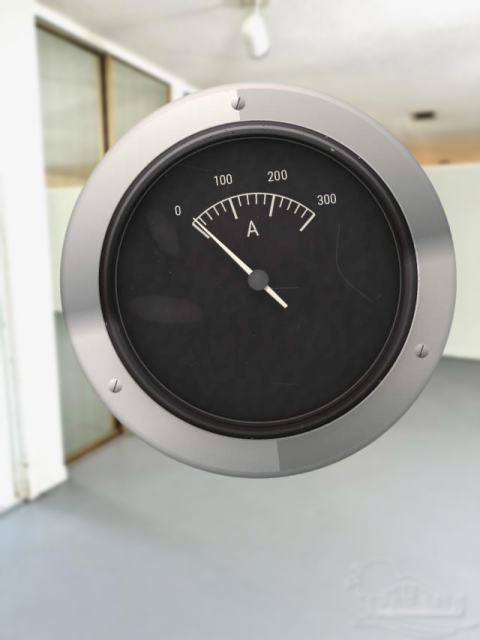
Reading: value=10 unit=A
